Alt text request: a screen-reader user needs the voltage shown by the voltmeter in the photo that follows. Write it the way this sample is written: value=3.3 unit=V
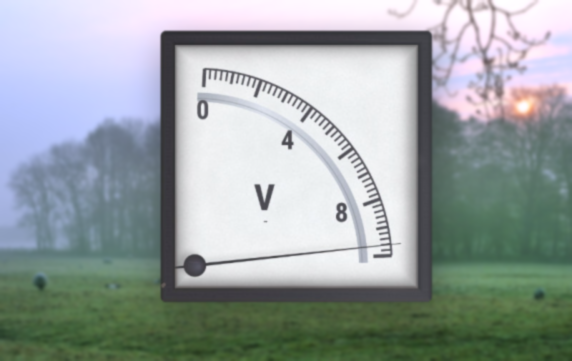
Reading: value=9.6 unit=V
